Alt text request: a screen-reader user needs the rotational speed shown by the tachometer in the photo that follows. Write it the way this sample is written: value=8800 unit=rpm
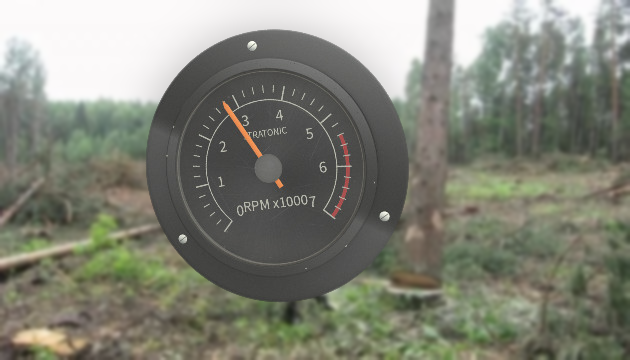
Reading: value=2800 unit=rpm
